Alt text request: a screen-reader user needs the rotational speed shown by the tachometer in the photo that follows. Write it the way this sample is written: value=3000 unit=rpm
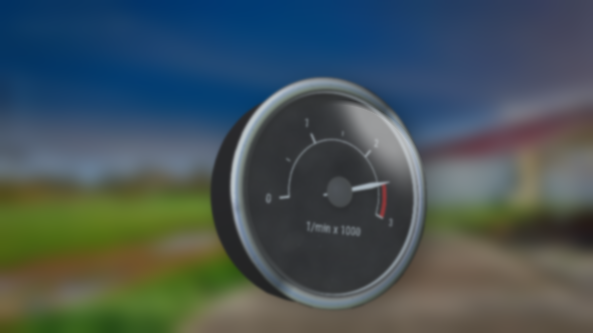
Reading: value=2500 unit=rpm
